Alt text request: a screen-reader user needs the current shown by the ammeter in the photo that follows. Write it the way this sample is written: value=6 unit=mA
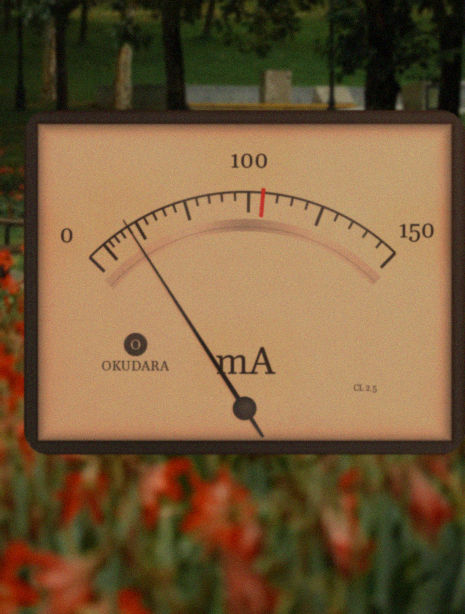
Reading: value=45 unit=mA
